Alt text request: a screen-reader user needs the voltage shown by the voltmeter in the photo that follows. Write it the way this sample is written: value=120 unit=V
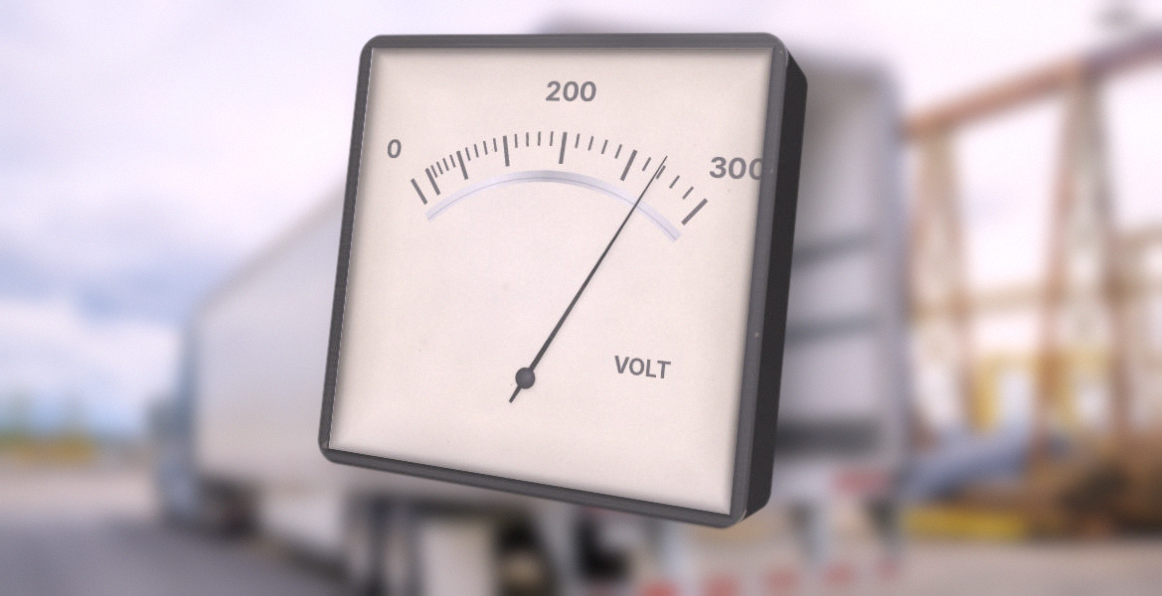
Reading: value=270 unit=V
